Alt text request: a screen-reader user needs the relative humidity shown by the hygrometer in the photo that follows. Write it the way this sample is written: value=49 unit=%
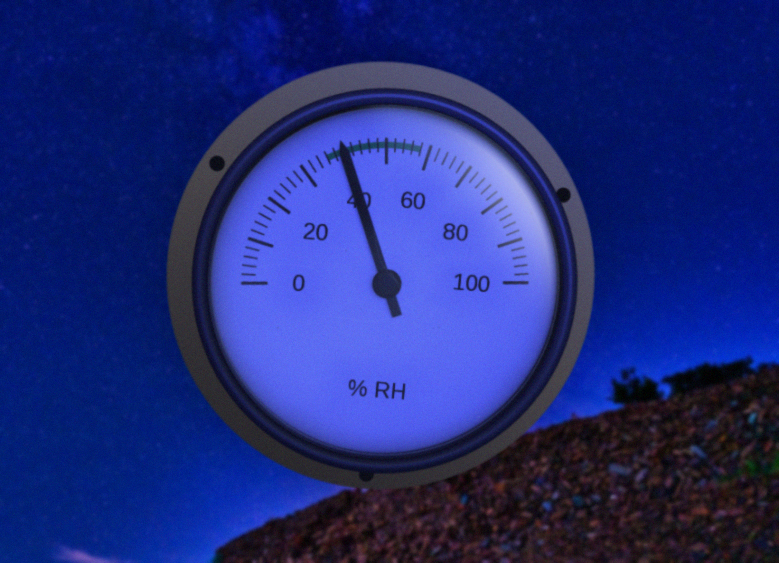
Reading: value=40 unit=%
